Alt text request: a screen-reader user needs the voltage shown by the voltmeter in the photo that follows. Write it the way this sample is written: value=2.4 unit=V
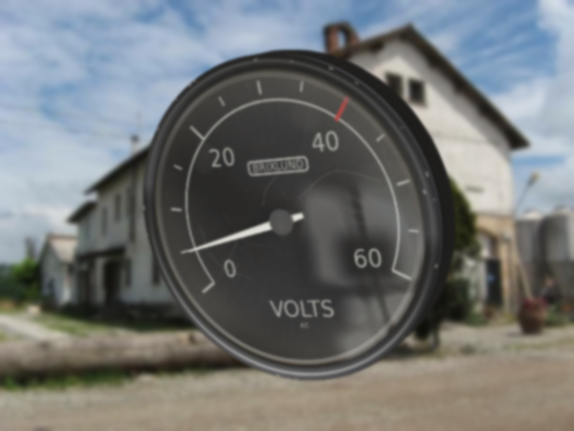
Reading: value=5 unit=V
